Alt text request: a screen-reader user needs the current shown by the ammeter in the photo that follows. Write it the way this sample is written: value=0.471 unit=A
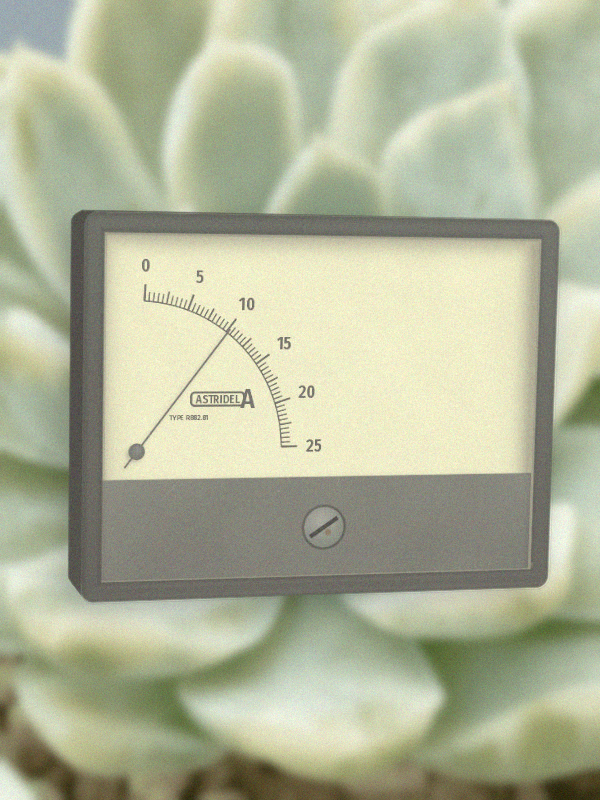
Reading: value=10 unit=A
